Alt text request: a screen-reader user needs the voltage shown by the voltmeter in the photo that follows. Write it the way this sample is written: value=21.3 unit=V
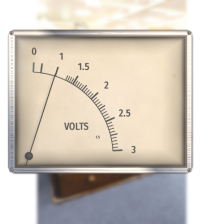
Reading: value=1 unit=V
